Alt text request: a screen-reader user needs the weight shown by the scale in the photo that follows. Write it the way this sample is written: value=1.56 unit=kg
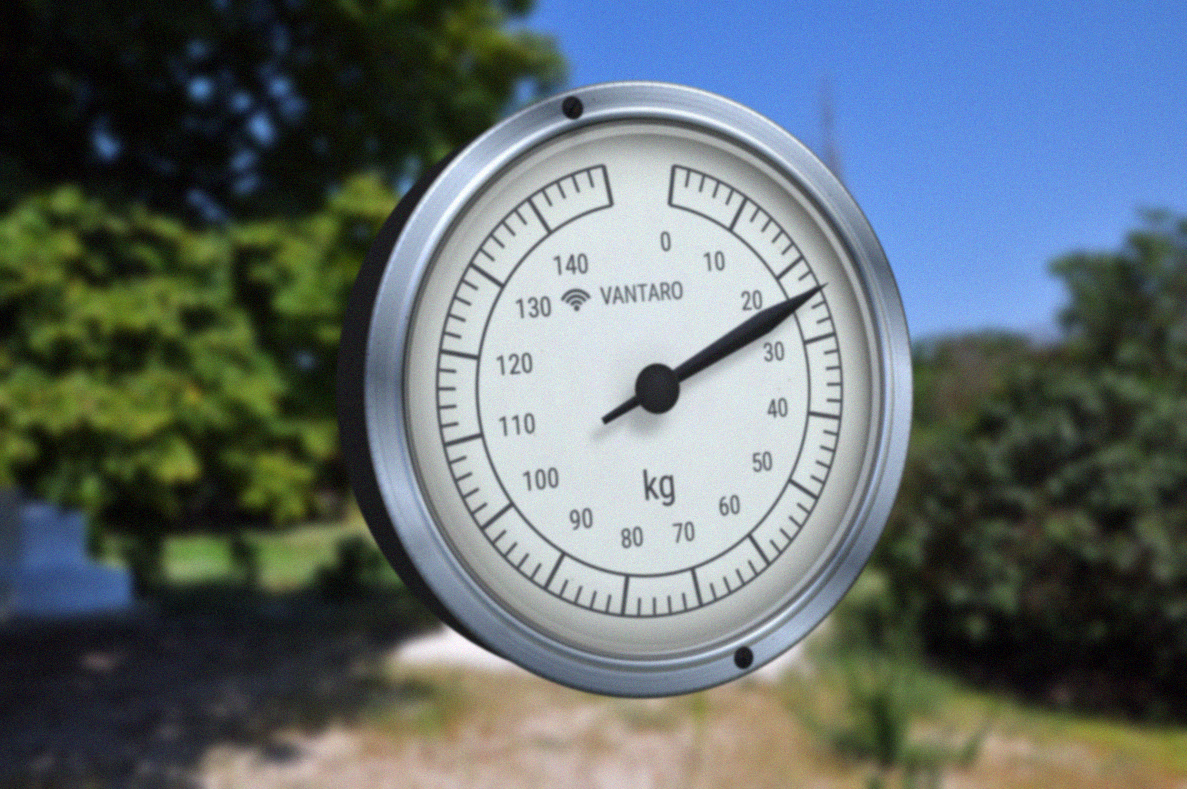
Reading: value=24 unit=kg
